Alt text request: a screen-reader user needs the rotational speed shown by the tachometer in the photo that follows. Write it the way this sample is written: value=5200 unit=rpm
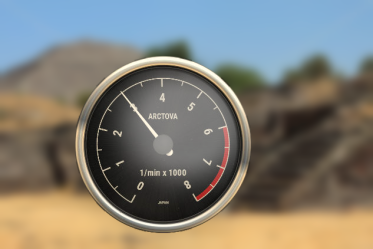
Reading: value=3000 unit=rpm
